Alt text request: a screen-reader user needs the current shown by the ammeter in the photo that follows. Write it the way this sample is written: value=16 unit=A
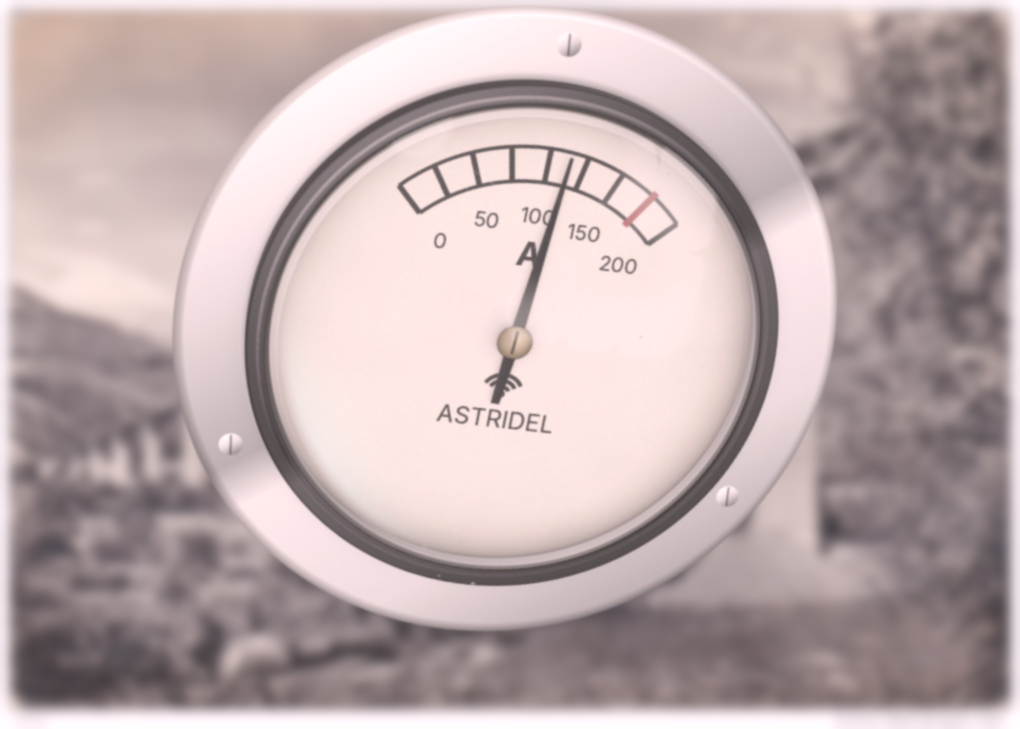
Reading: value=112.5 unit=A
